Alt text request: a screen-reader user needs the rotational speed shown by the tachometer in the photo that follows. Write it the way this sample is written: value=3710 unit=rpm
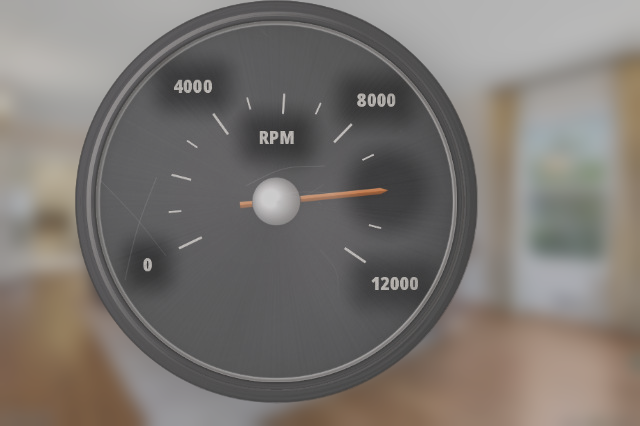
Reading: value=10000 unit=rpm
